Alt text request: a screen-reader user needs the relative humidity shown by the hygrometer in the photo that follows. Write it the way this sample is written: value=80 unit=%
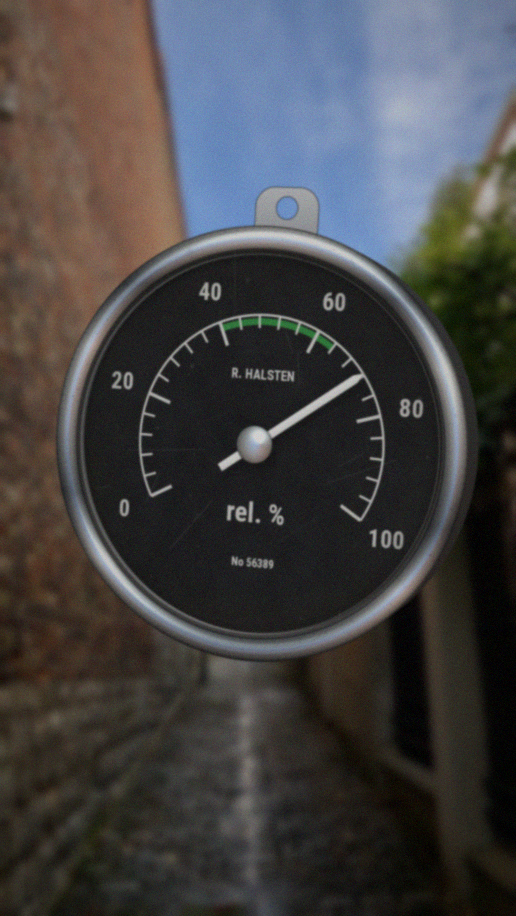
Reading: value=72 unit=%
